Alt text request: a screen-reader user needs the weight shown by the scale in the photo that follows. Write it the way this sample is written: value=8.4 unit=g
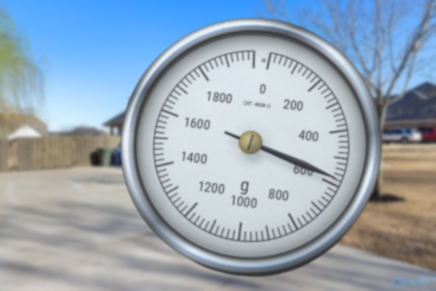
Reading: value=580 unit=g
